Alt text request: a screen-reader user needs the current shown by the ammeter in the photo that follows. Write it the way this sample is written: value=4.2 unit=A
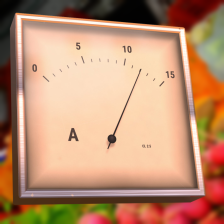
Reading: value=12 unit=A
